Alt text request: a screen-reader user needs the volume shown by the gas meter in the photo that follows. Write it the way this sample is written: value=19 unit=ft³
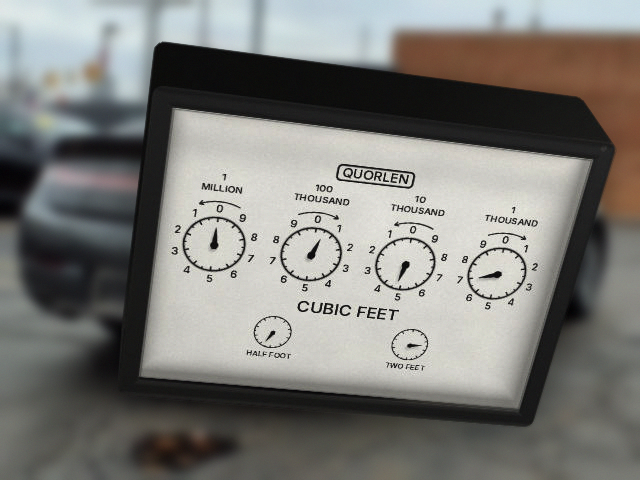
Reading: value=4700 unit=ft³
